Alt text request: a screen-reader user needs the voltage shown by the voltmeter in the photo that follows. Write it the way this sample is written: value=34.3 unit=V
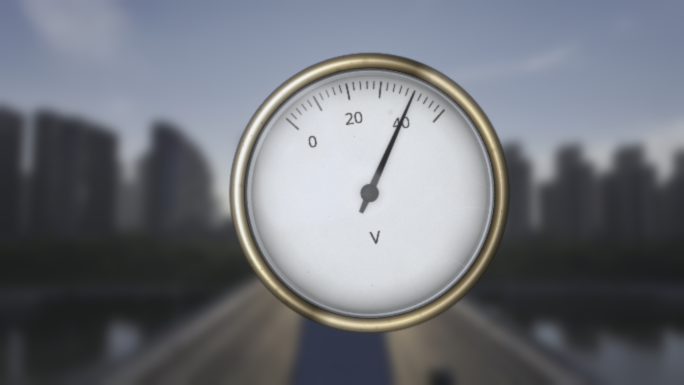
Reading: value=40 unit=V
